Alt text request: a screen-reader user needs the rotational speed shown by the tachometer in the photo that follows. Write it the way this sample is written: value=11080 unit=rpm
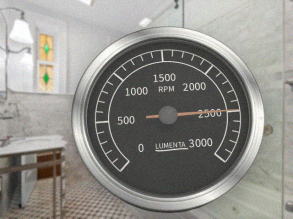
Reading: value=2500 unit=rpm
